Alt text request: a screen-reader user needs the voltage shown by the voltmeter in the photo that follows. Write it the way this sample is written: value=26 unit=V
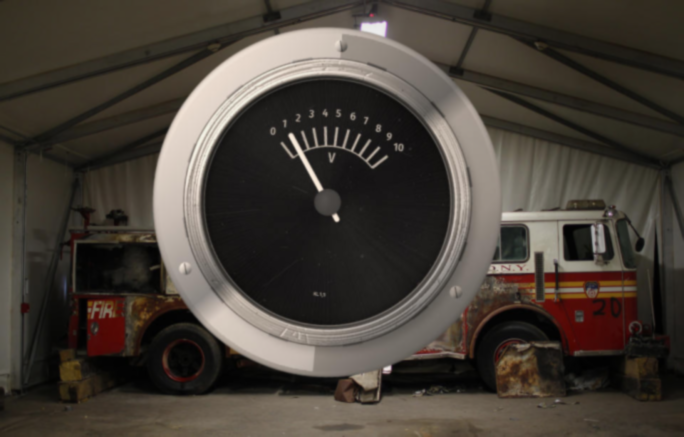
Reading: value=1 unit=V
